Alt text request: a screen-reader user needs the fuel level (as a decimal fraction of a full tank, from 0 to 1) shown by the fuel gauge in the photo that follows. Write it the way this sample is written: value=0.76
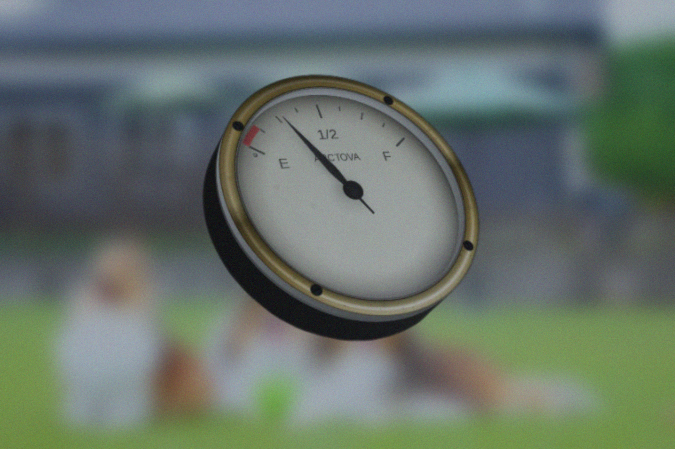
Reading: value=0.25
